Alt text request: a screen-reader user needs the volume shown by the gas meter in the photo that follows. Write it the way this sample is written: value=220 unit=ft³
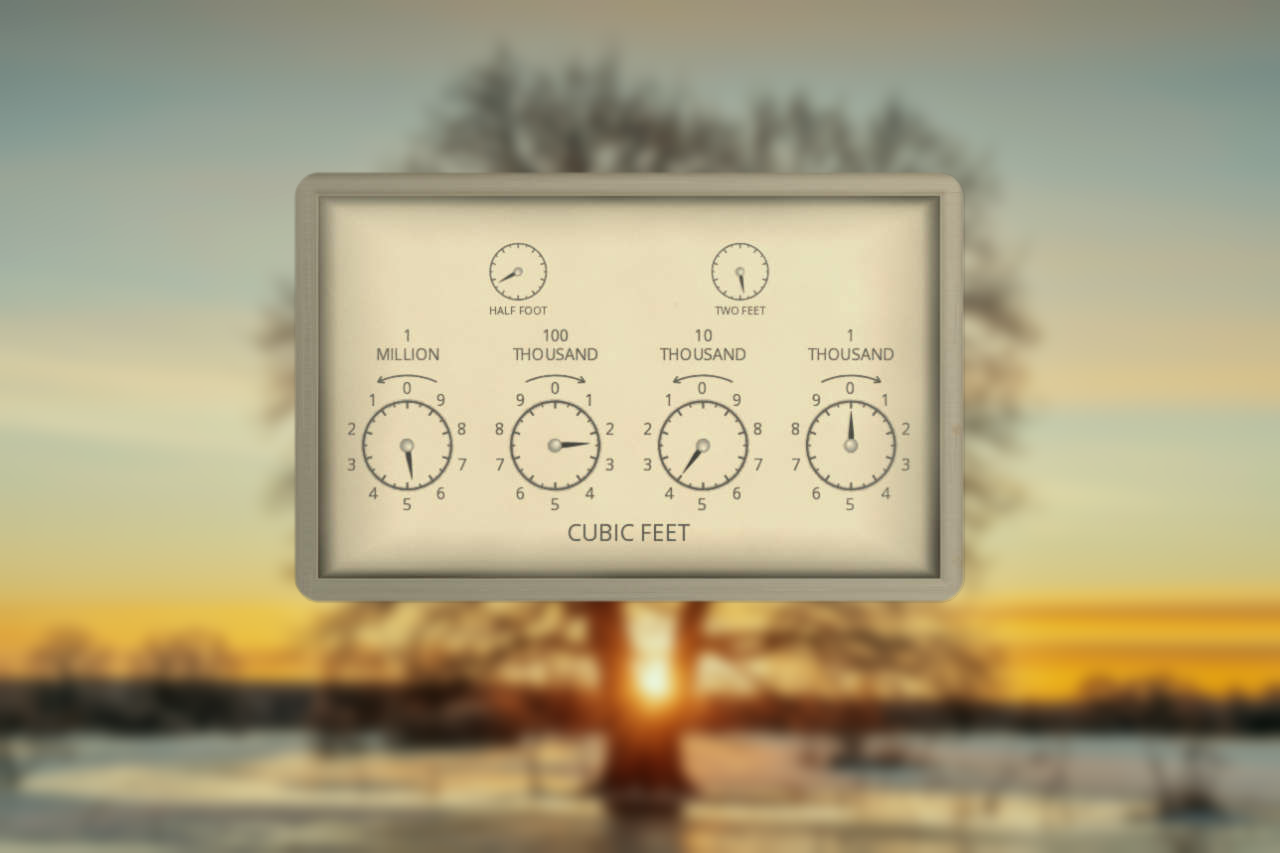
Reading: value=524000 unit=ft³
